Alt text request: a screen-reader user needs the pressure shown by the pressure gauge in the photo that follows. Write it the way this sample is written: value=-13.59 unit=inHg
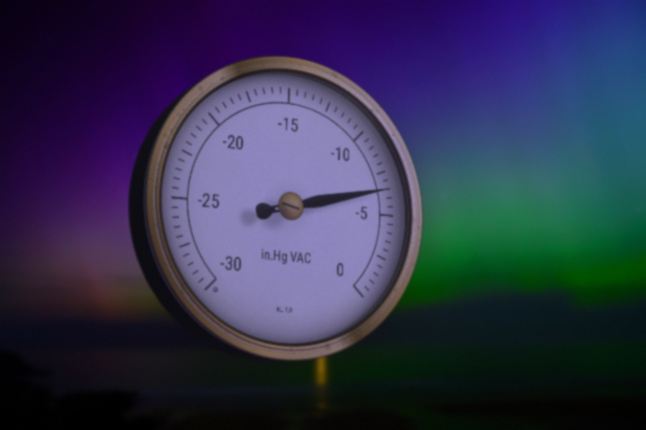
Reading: value=-6.5 unit=inHg
